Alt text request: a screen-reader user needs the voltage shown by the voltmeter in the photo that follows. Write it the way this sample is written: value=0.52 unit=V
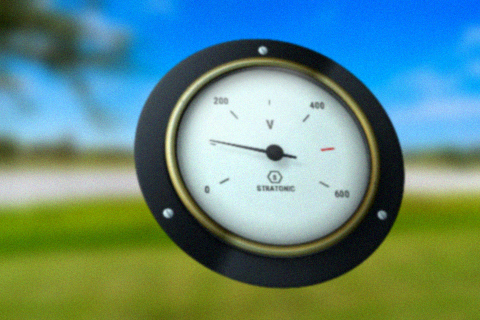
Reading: value=100 unit=V
